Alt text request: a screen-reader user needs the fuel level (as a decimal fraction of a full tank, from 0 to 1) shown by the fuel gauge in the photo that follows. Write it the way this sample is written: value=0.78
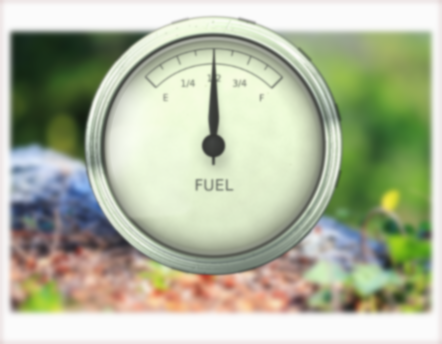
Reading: value=0.5
